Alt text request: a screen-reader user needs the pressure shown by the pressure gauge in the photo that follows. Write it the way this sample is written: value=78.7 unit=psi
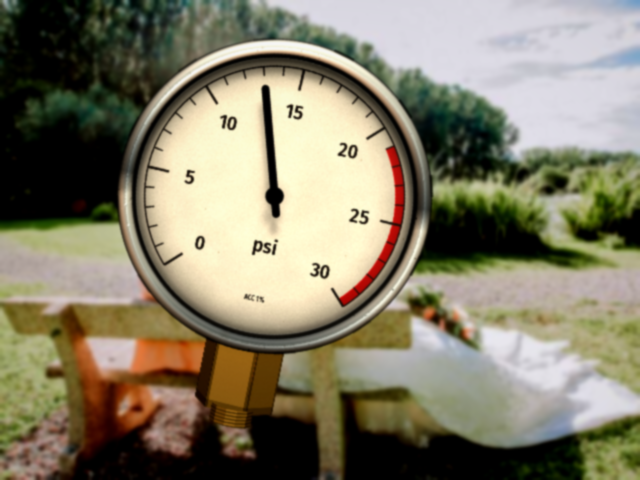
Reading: value=13 unit=psi
